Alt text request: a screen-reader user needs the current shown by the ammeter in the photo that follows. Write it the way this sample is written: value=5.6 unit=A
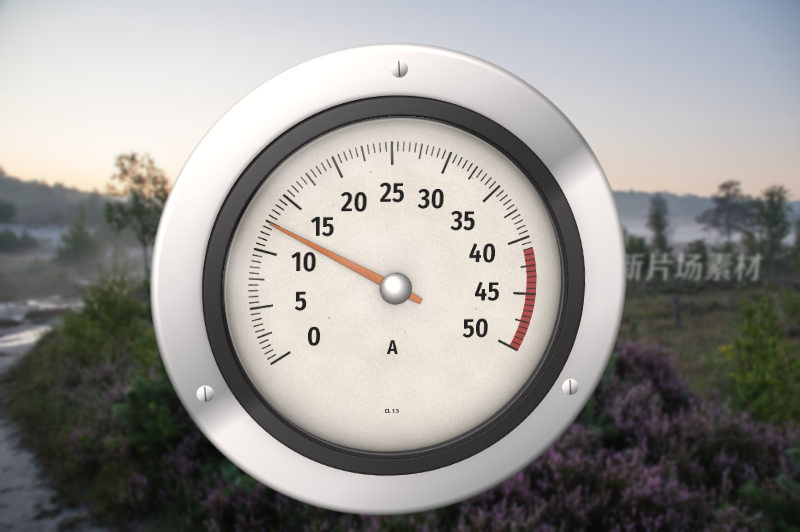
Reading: value=12.5 unit=A
